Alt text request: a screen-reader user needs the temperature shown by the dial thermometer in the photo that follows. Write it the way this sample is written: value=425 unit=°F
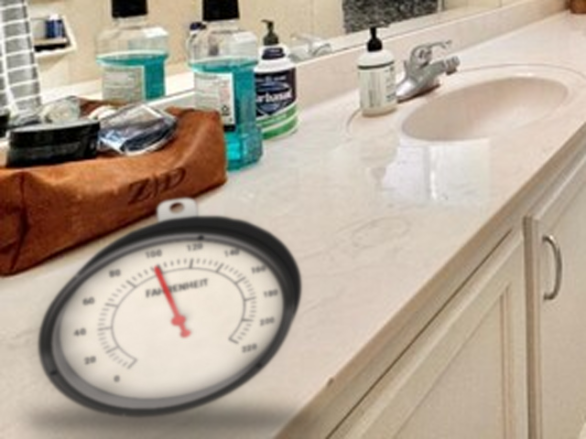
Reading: value=100 unit=°F
